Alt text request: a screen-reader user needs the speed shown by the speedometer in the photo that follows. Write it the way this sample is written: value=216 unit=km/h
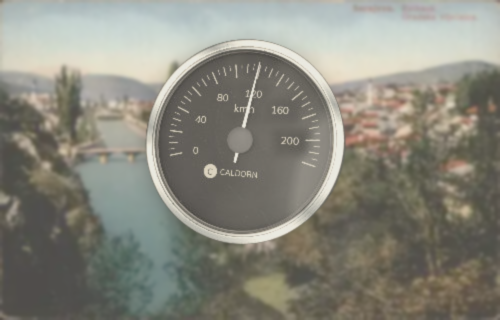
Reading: value=120 unit=km/h
